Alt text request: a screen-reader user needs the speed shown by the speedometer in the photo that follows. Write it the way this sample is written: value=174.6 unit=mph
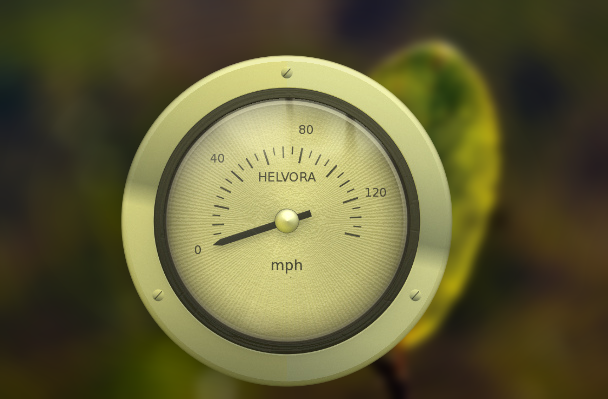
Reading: value=0 unit=mph
